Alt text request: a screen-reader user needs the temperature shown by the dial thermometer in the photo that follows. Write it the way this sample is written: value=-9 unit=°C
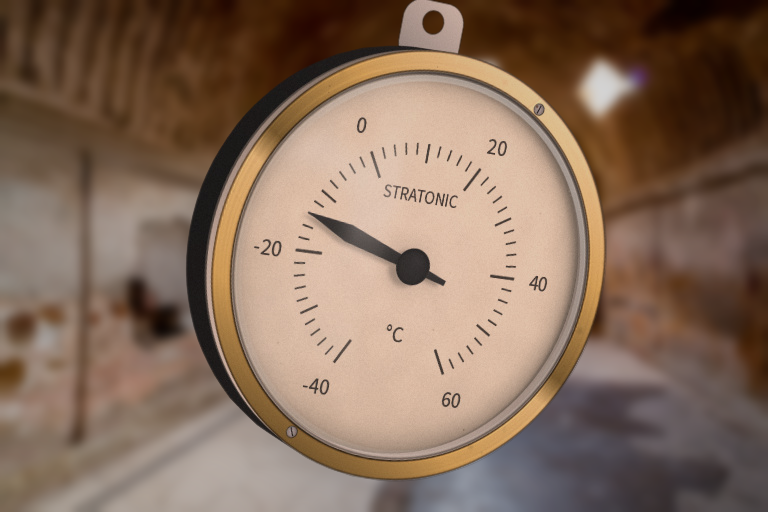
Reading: value=-14 unit=°C
